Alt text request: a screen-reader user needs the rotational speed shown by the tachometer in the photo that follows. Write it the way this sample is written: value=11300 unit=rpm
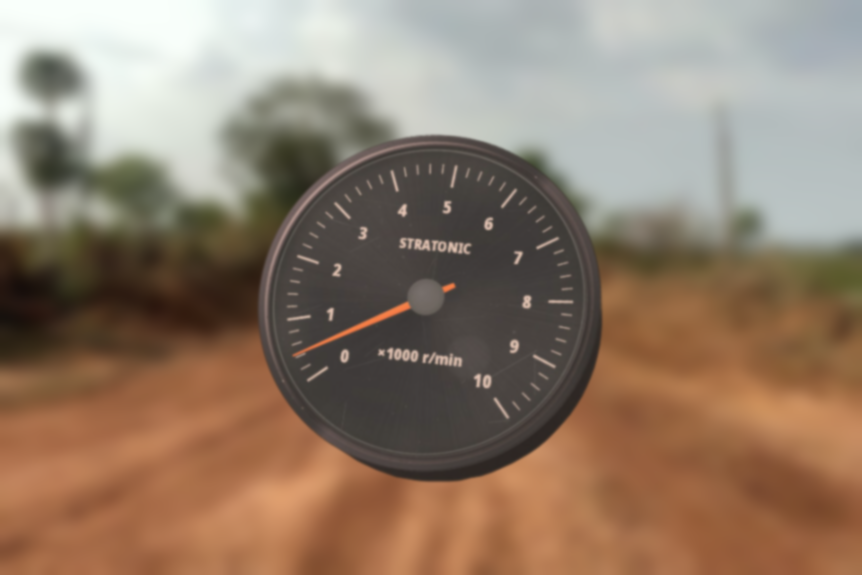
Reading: value=400 unit=rpm
